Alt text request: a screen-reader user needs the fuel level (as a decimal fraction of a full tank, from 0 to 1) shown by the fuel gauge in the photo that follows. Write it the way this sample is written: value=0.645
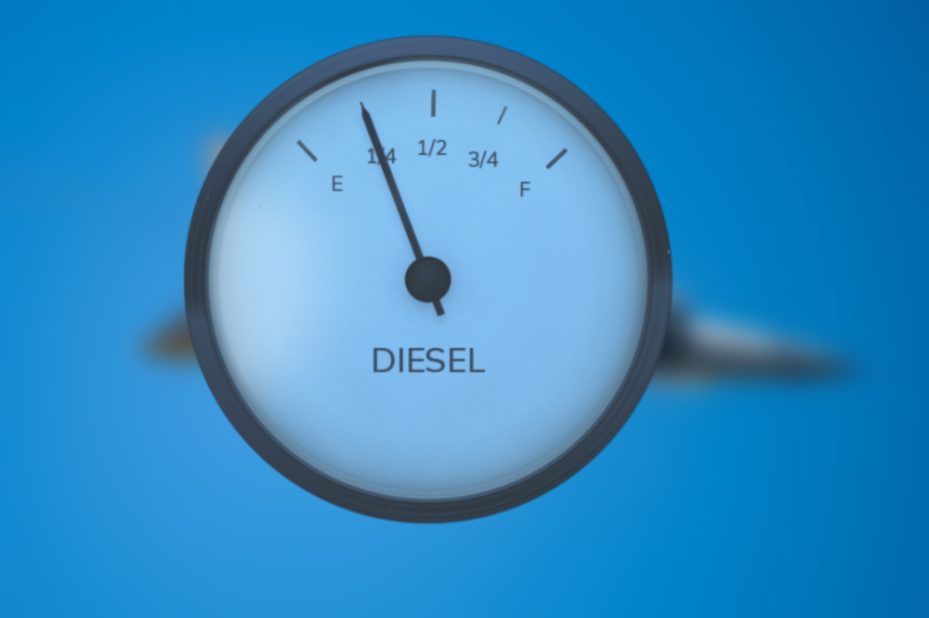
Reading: value=0.25
